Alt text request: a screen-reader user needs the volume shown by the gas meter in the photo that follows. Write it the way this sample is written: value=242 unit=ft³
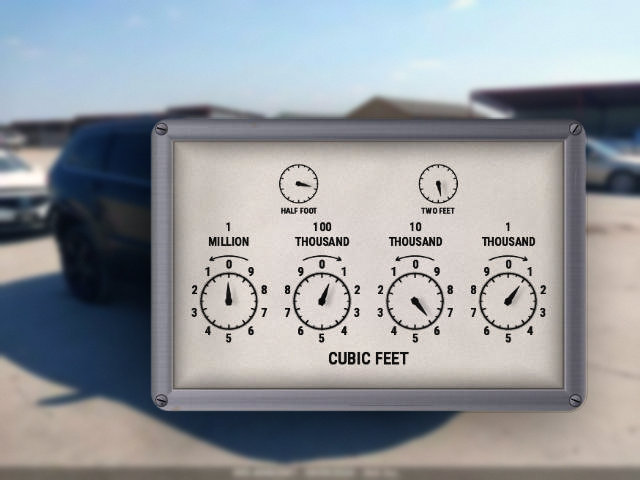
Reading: value=6100 unit=ft³
